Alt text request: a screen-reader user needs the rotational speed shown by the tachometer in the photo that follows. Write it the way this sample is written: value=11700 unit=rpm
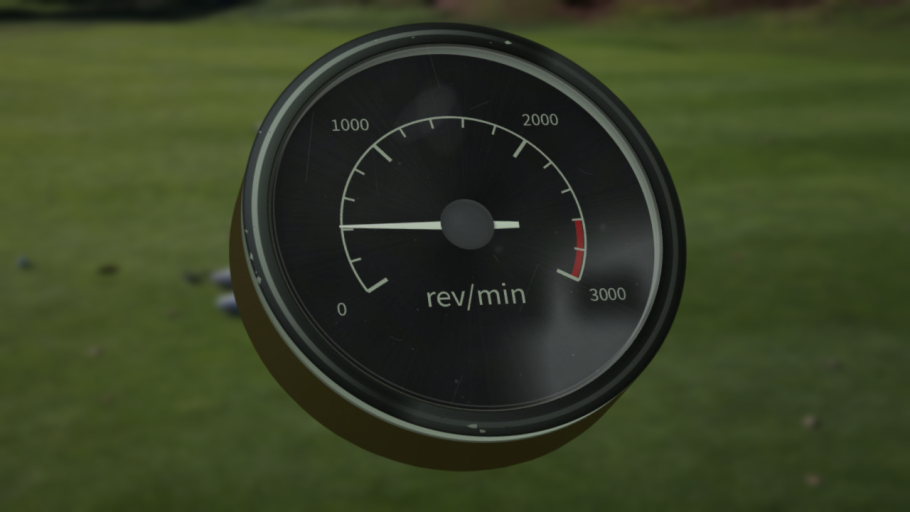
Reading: value=400 unit=rpm
